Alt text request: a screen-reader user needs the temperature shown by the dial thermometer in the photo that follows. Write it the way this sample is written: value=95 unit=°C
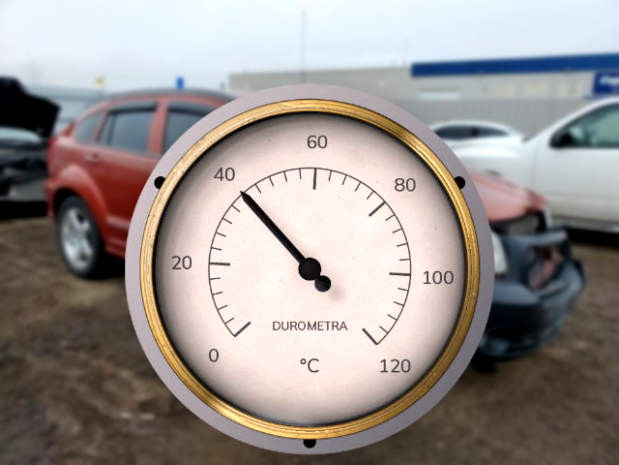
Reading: value=40 unit=°C
